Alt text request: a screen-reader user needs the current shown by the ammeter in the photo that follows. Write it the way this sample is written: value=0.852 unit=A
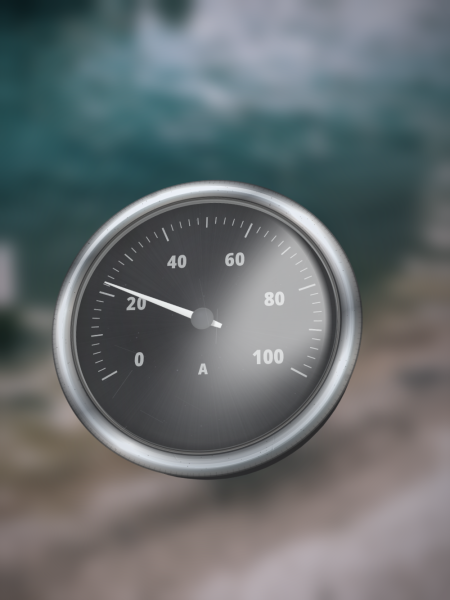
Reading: value=22 unit=A
